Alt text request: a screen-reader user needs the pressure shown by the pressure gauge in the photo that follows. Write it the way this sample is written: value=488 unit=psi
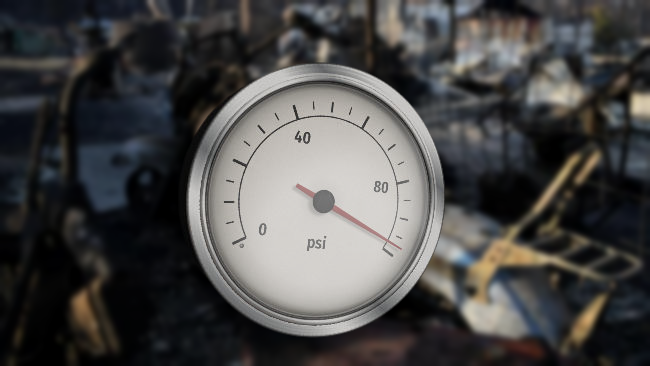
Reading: value=97.5 unit=psi
